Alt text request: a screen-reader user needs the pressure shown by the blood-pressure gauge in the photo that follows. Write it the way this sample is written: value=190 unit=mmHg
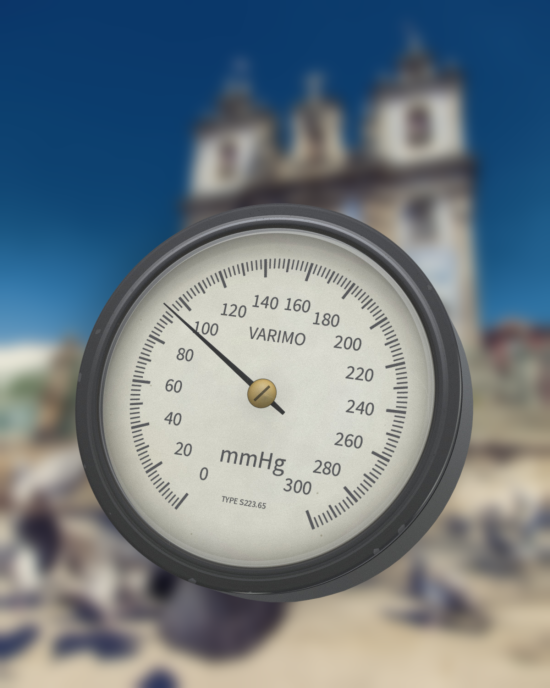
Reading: value=94 unit=mmHg
